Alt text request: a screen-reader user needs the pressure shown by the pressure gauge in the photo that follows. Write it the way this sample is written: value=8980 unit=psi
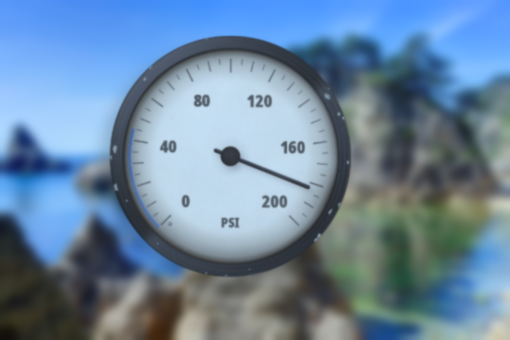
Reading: value=182.5 unit=psi
